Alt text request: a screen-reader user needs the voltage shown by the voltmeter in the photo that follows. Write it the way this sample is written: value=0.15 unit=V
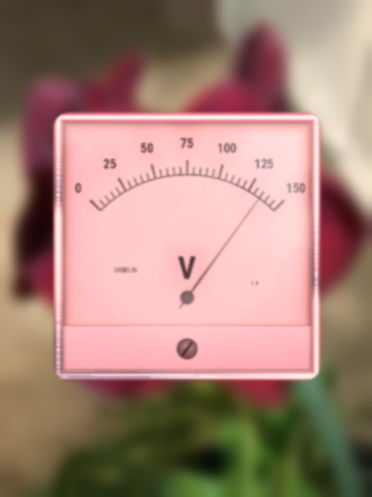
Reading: value=135 unit=V
